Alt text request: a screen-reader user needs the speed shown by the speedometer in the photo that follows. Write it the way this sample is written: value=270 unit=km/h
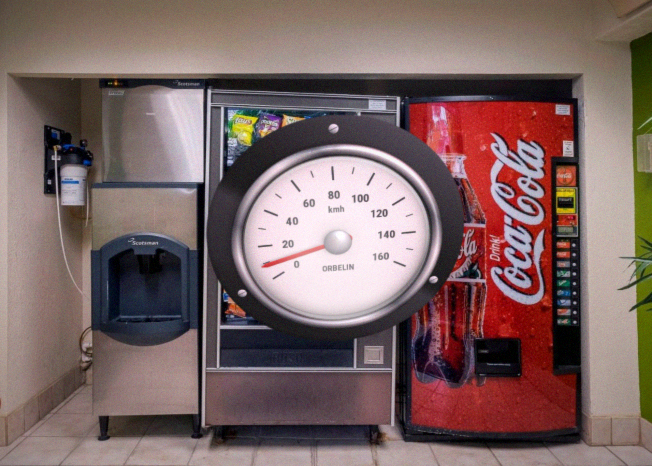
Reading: value=10 unit=km/h
